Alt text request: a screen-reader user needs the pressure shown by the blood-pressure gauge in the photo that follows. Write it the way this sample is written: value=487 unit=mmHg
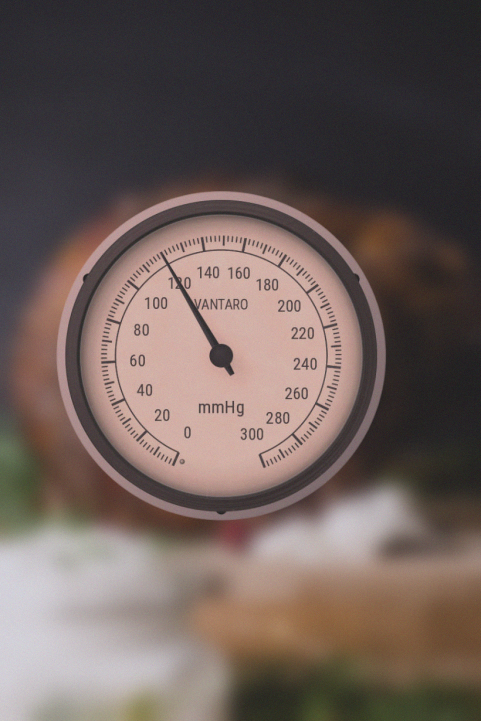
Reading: value=120 unit=mmHg
